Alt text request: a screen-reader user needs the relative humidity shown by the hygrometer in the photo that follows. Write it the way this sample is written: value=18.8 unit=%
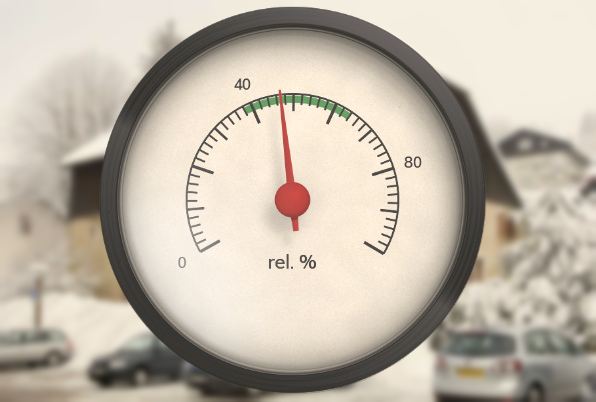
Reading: value=47 unit=%
